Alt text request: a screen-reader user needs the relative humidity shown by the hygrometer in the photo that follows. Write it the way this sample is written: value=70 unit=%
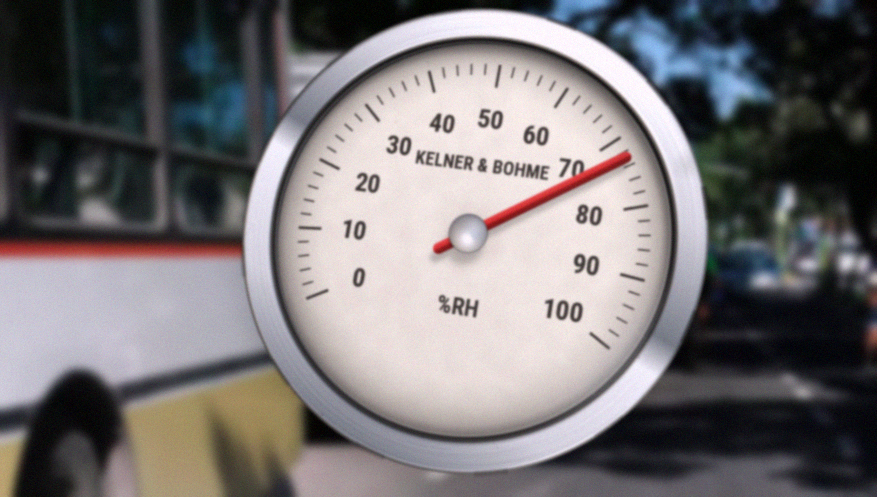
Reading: value=73 unit=%
